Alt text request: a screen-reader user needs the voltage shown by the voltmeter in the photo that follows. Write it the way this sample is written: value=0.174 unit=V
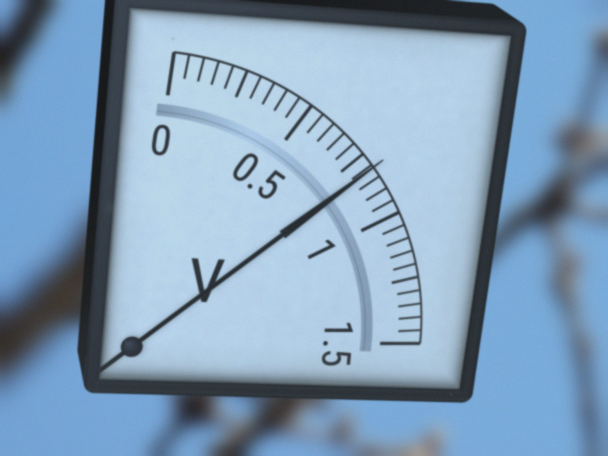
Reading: value=0.8 unit=V
